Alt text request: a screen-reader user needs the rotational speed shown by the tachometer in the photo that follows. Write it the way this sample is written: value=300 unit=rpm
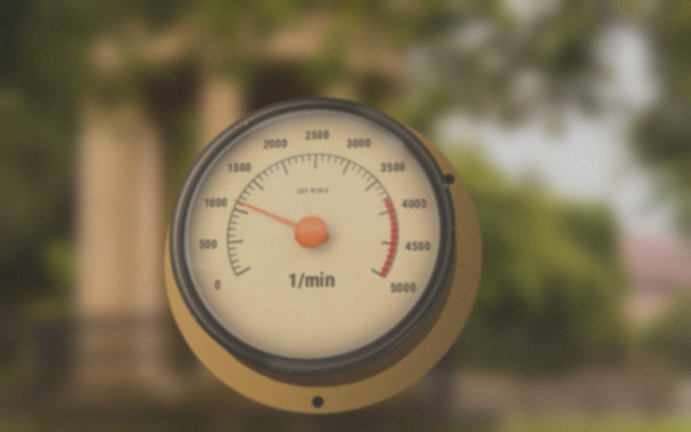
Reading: value=1100 unit=rpm
